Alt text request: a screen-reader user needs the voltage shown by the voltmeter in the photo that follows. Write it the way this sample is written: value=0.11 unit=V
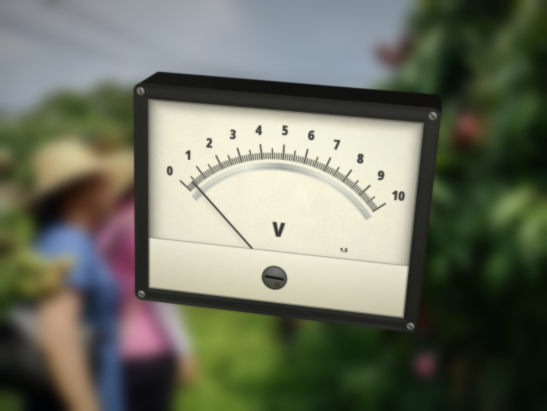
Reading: value=0.5 unit=V
